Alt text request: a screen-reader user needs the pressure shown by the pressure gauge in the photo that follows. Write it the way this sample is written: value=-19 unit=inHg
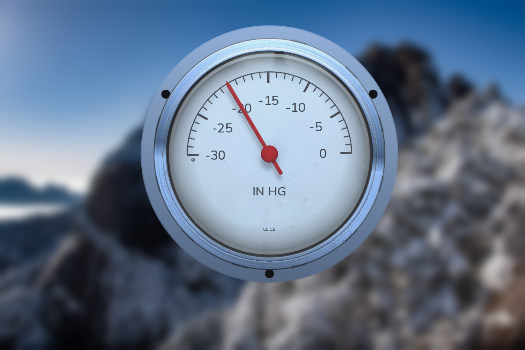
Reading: value=-20 unit=inHg
